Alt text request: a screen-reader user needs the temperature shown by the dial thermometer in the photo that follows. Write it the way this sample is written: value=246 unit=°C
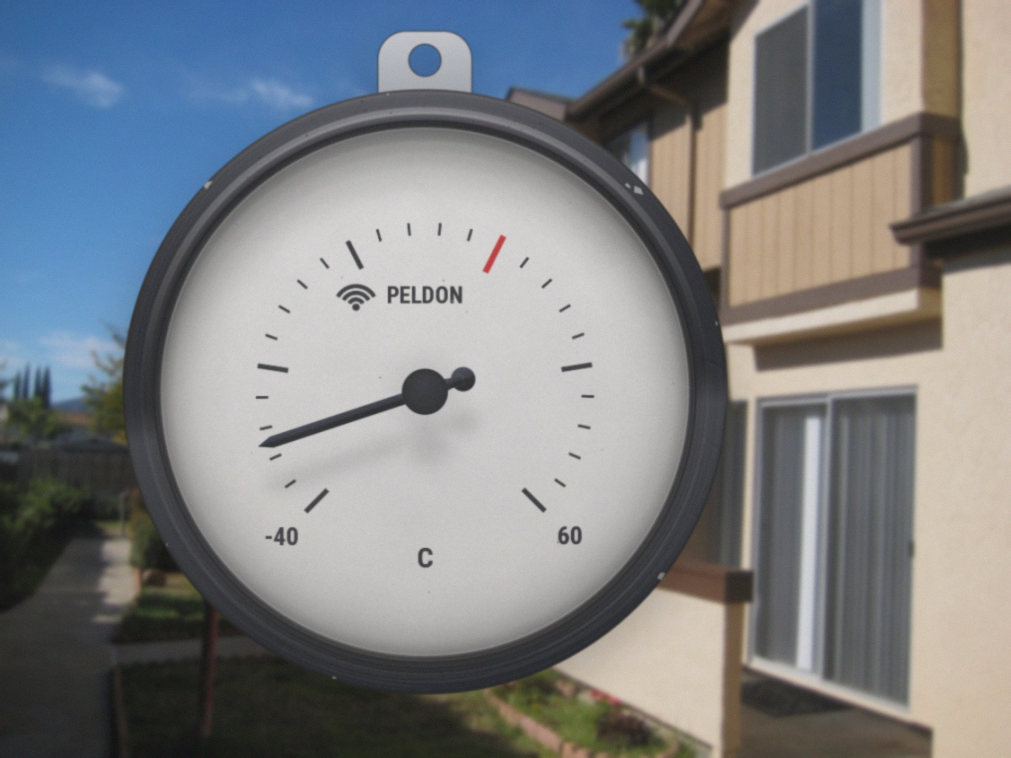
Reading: value=-30 unit=°C
